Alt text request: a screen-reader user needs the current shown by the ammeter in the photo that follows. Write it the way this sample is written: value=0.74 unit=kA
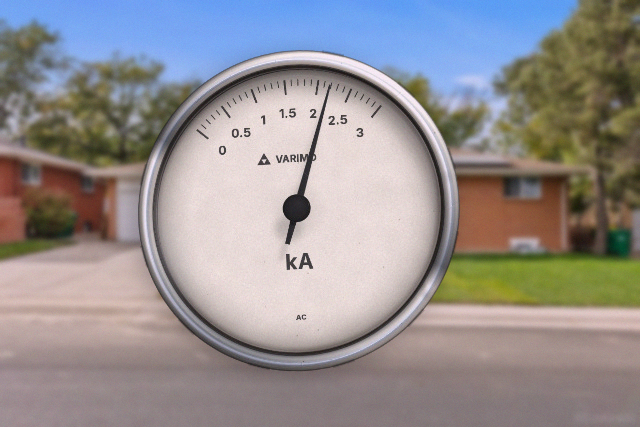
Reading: value=2.2 unit=kA
